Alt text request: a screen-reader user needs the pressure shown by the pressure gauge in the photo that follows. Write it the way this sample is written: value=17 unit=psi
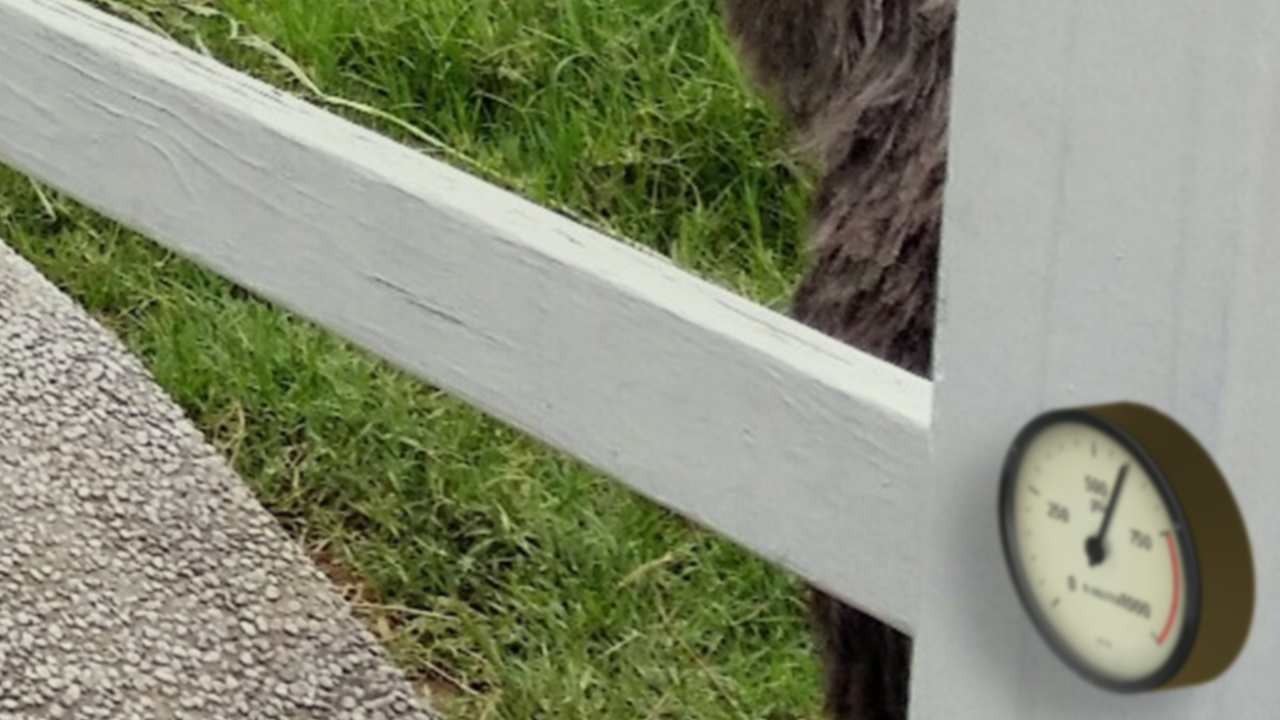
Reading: value=600 unit=psi
